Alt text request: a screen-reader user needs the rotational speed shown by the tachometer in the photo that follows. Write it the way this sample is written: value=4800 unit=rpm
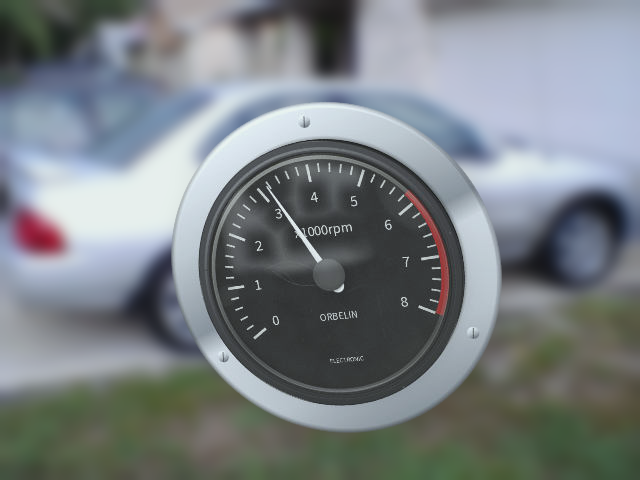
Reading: value=3200 unit=rpm
